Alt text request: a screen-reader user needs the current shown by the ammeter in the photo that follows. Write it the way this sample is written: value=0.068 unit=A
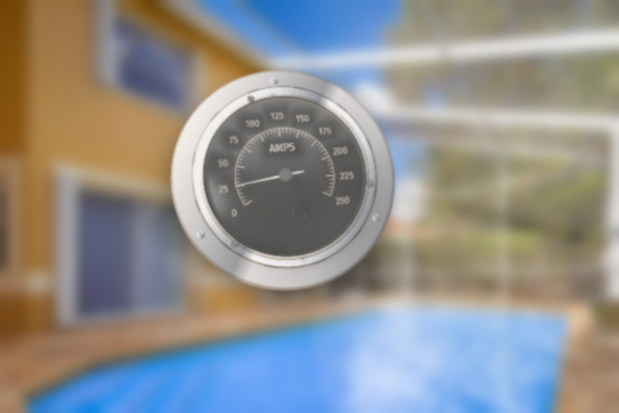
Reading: value=25 unit=A
